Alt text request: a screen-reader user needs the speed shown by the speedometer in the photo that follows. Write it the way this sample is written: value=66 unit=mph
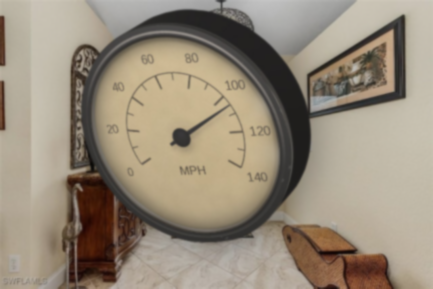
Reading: value=105 unit=mph
